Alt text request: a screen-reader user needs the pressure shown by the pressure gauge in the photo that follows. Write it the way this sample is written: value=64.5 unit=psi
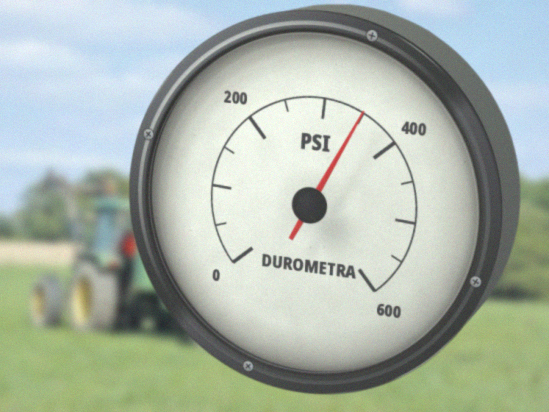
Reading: value=350 unit=psi
